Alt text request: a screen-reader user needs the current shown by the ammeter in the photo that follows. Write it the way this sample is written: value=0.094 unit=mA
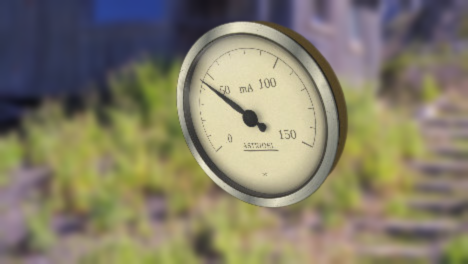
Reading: value=45 unit=mA
